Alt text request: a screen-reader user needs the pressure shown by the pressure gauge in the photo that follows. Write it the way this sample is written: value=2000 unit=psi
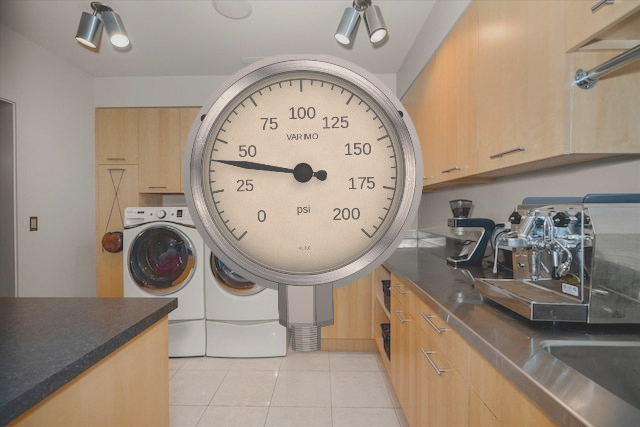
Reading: value=40 unit=psi
